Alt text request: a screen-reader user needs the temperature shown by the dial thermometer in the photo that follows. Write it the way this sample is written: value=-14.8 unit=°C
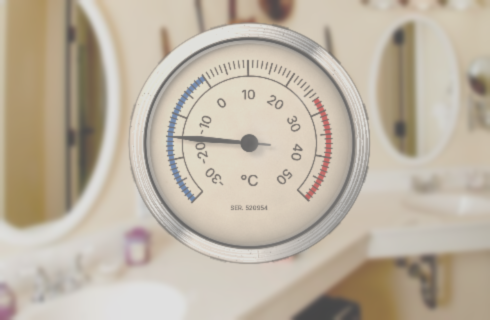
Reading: value=-15 unit=°C
